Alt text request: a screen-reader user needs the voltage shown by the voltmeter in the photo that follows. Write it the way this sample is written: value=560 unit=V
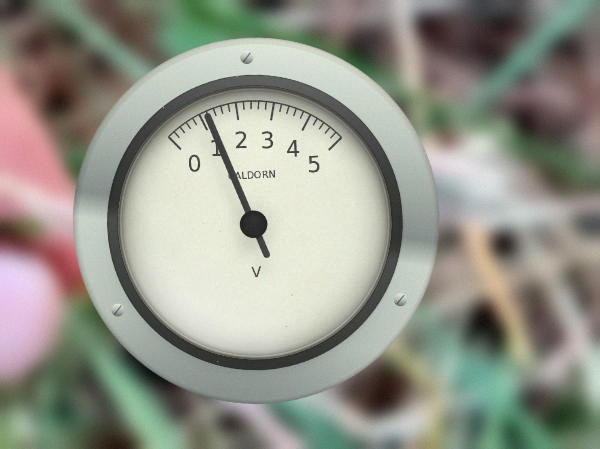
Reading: value=1.2 unit=V
